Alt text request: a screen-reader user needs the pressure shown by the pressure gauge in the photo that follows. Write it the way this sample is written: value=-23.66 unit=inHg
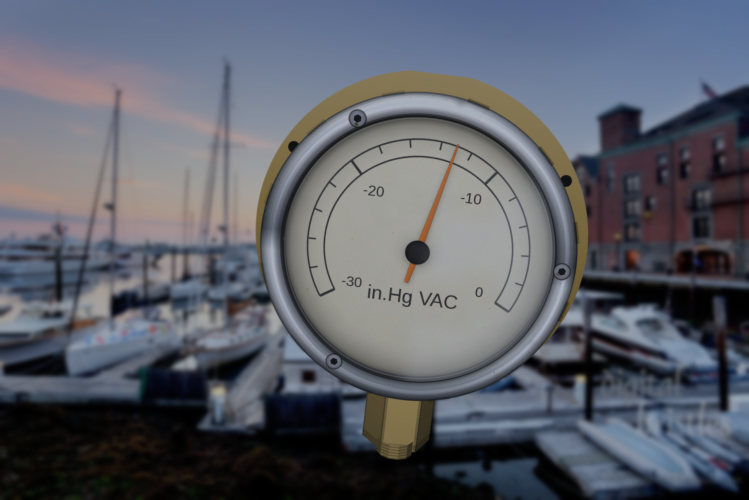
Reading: value=-13 unit=inHg
